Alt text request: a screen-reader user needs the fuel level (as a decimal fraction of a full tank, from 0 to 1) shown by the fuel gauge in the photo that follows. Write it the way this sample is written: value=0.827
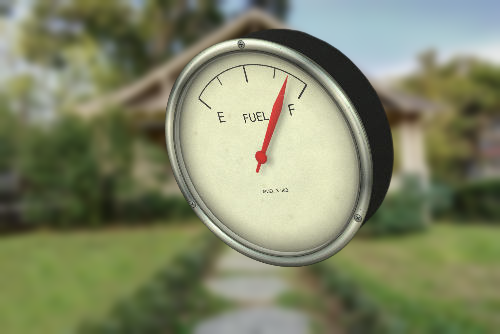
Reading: value=0.875
